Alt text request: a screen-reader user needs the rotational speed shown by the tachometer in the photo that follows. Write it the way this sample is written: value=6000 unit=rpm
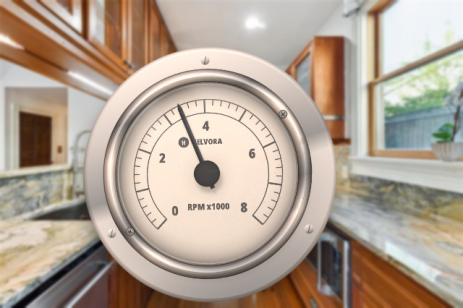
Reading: value=3400 unit=rpm
